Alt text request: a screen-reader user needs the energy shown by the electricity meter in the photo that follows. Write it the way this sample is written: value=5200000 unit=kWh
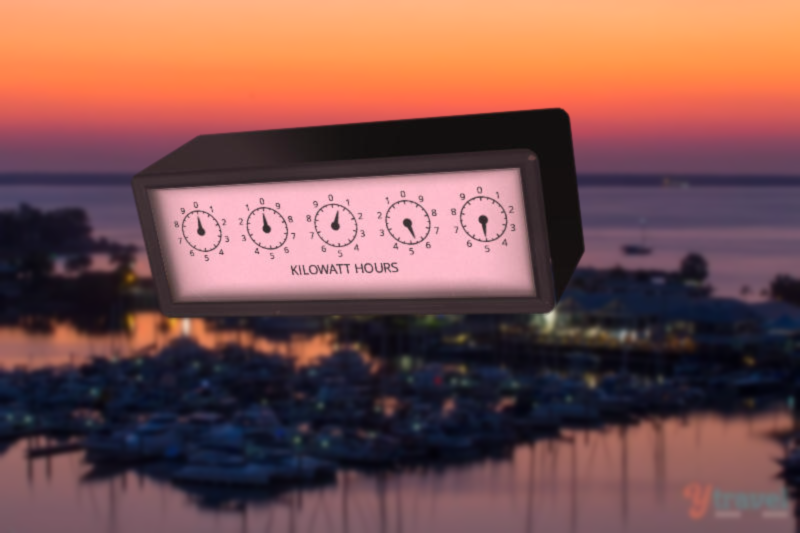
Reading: value=55 unit=kWh
